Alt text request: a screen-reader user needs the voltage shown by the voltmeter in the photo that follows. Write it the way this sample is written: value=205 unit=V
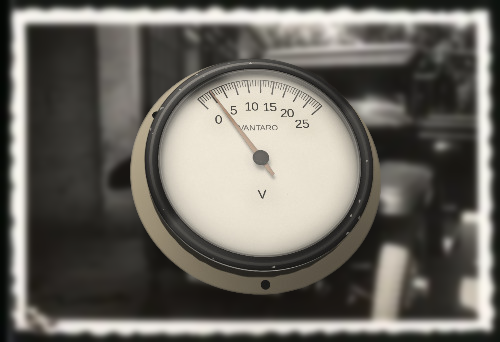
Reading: value=2.5 unit=V
